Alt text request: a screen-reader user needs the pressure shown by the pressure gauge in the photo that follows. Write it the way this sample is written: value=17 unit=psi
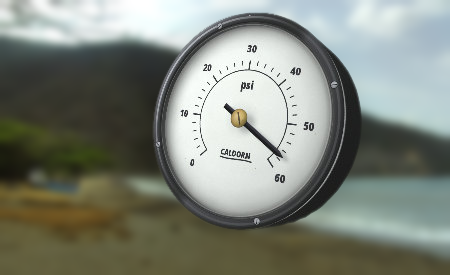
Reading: value=57 unit=psi
